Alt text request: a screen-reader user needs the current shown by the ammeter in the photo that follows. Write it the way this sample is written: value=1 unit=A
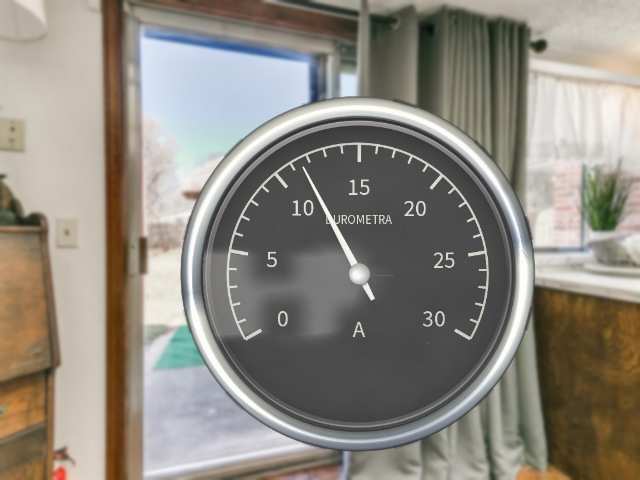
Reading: value=11.5 unit=A
